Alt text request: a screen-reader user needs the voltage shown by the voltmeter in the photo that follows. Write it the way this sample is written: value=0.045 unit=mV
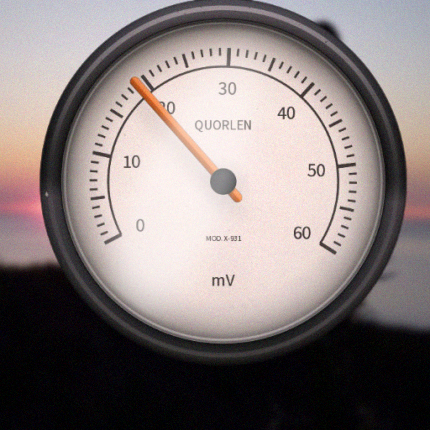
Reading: value=19 unit=mV
